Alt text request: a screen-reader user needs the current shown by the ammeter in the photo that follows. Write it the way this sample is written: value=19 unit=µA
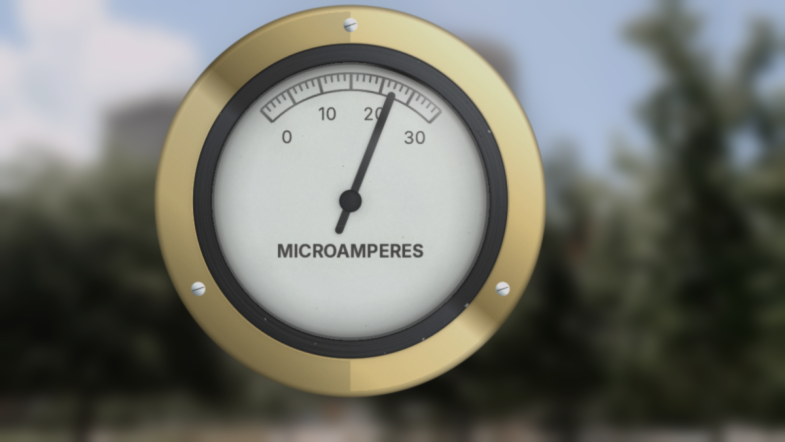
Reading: value=22 unit=µA
